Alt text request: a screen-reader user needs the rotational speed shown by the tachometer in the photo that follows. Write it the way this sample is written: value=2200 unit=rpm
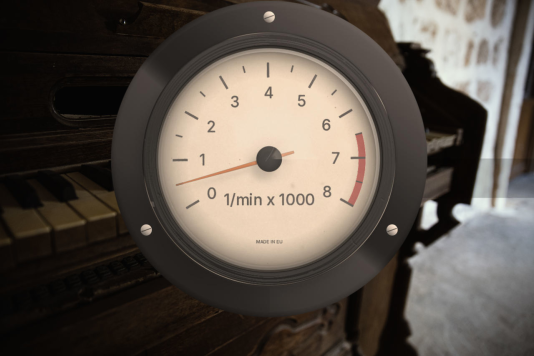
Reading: value=500 unit=rpm
